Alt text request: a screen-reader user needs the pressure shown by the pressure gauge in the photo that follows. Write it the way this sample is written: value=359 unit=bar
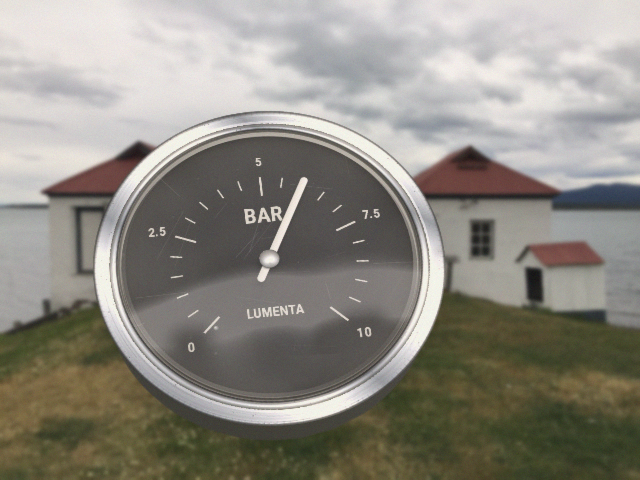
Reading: value=6 unit=bar
